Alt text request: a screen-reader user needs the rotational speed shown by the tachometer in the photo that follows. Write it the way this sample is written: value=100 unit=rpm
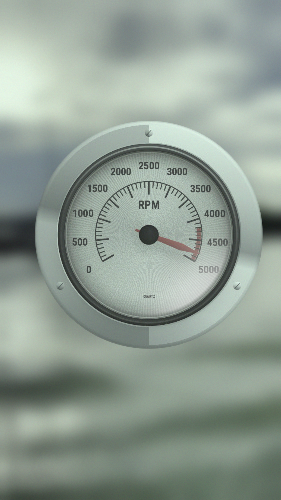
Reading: value=4800 unit=rpm
